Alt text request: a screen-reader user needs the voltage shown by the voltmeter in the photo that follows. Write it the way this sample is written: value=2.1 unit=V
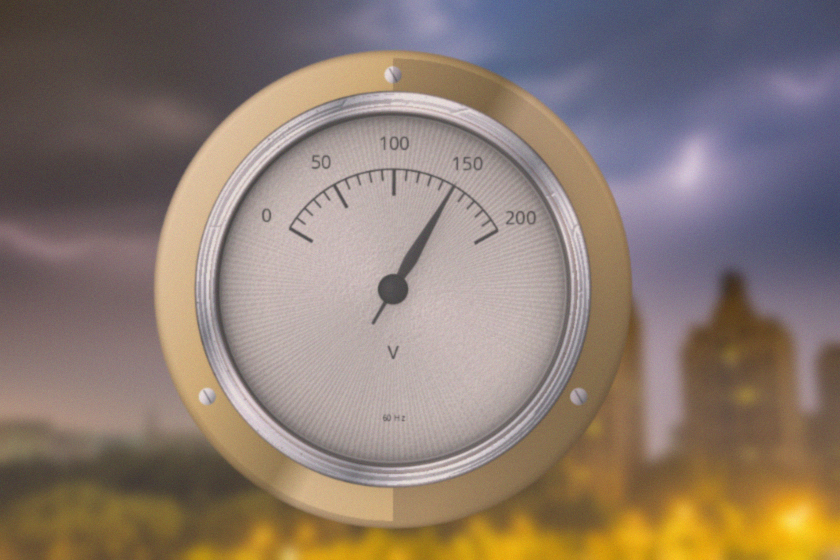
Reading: value=150 unit=V
